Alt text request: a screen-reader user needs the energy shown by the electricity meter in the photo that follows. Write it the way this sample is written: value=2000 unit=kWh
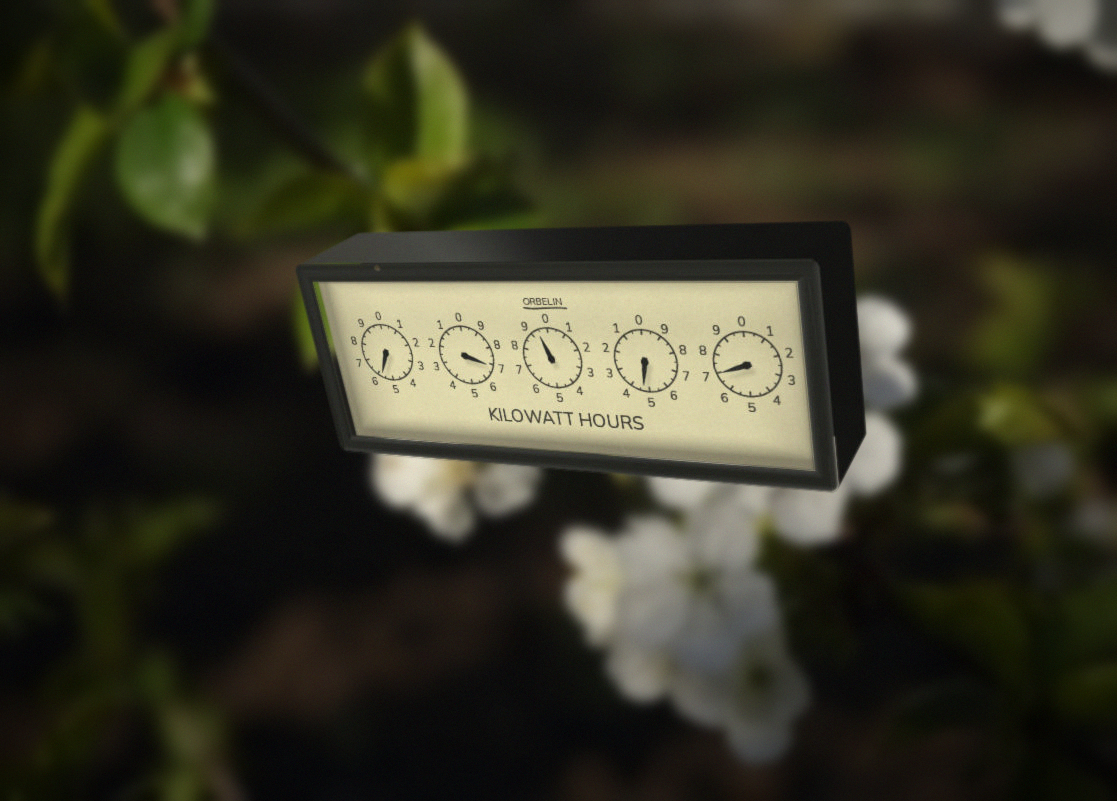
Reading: value=56947 unit=kWh
